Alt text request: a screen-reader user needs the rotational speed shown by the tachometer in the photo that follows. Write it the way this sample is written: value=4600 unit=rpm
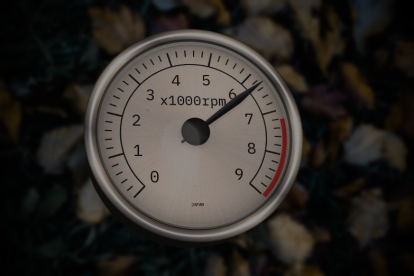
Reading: value=6300 unit=rpm
